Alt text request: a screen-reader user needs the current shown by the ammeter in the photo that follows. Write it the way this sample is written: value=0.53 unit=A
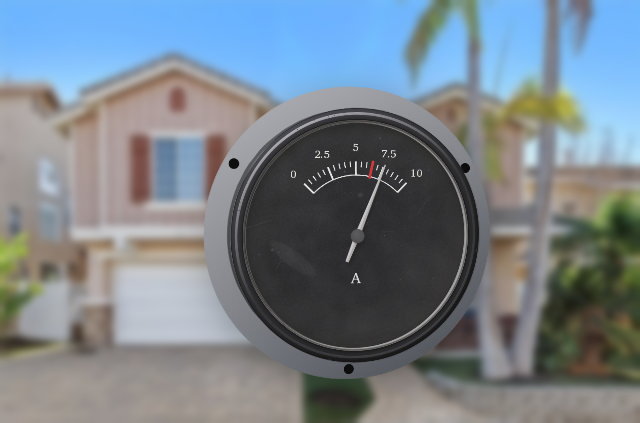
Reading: value=7.5 unit=A
